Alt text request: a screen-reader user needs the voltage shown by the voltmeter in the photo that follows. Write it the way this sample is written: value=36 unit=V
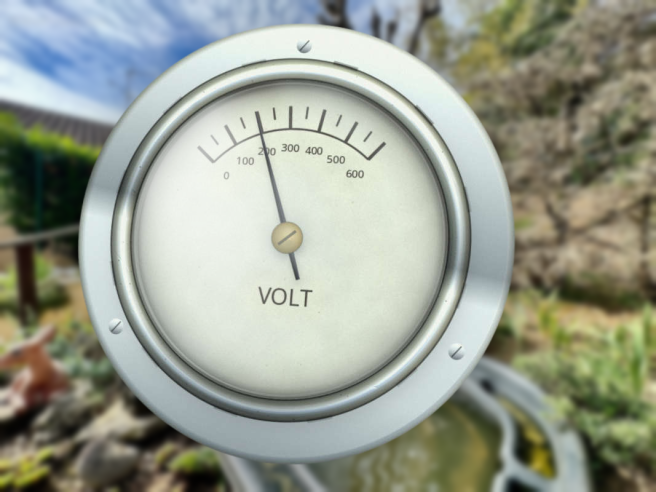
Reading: value=200 unit=V
